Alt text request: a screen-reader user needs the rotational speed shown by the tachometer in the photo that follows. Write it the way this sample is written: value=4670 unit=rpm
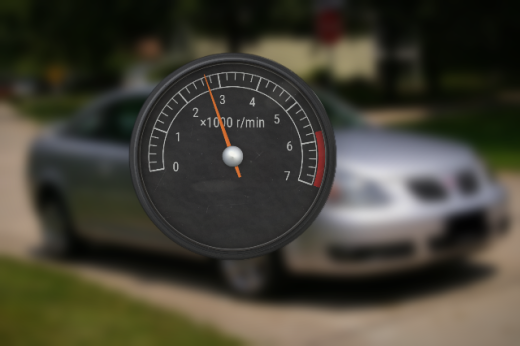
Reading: value=2700 unit=rpm
